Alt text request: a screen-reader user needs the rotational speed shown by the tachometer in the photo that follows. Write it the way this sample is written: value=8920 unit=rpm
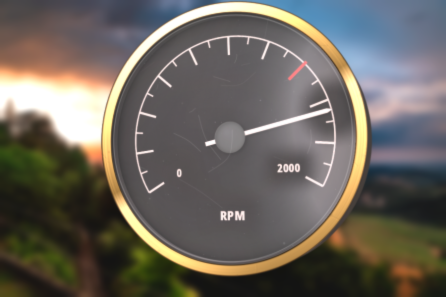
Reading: value=1650 unit=rpm
